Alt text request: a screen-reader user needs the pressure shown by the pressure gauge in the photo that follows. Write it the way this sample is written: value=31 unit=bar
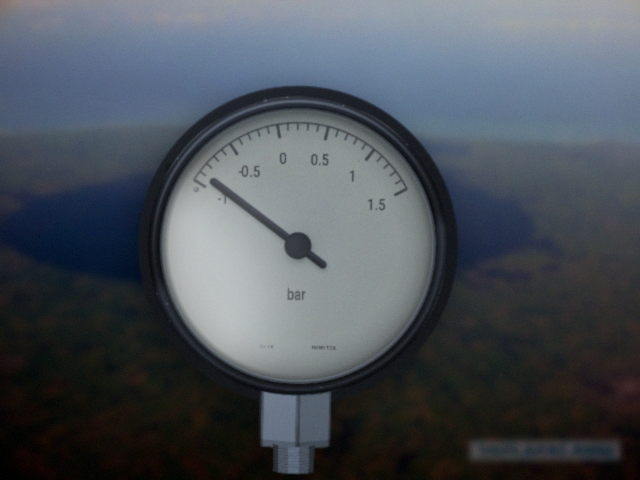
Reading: value=-0.9 unit=bar
